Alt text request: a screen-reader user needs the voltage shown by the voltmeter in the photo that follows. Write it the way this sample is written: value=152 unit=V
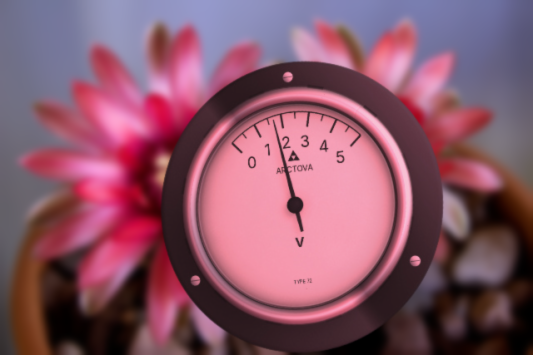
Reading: value=1.75 unit=V
